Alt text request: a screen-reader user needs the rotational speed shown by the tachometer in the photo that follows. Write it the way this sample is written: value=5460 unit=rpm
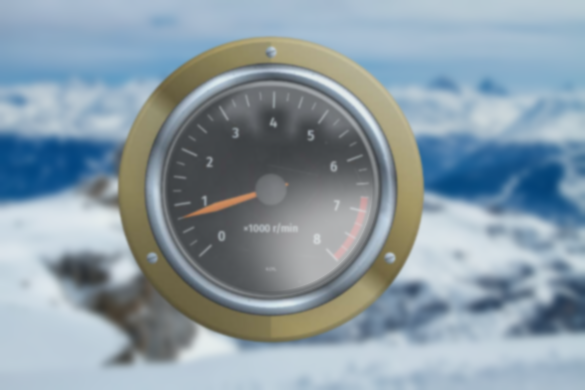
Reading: value=750 unit=rpm
